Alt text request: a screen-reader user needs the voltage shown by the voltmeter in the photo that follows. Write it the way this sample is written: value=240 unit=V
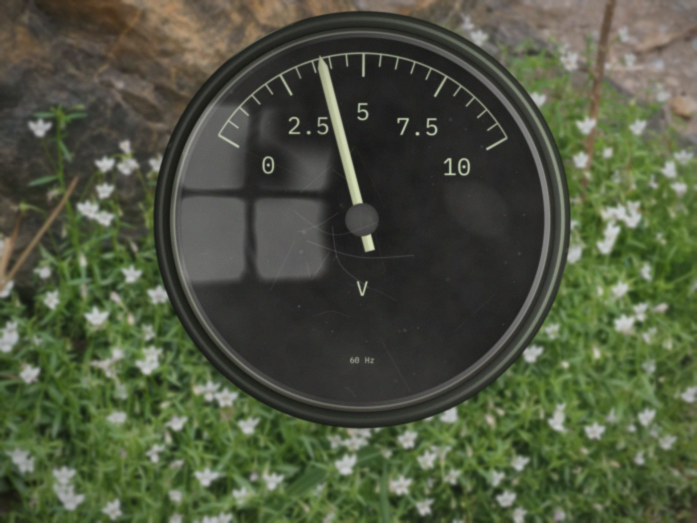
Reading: value=3.75 unit=V
